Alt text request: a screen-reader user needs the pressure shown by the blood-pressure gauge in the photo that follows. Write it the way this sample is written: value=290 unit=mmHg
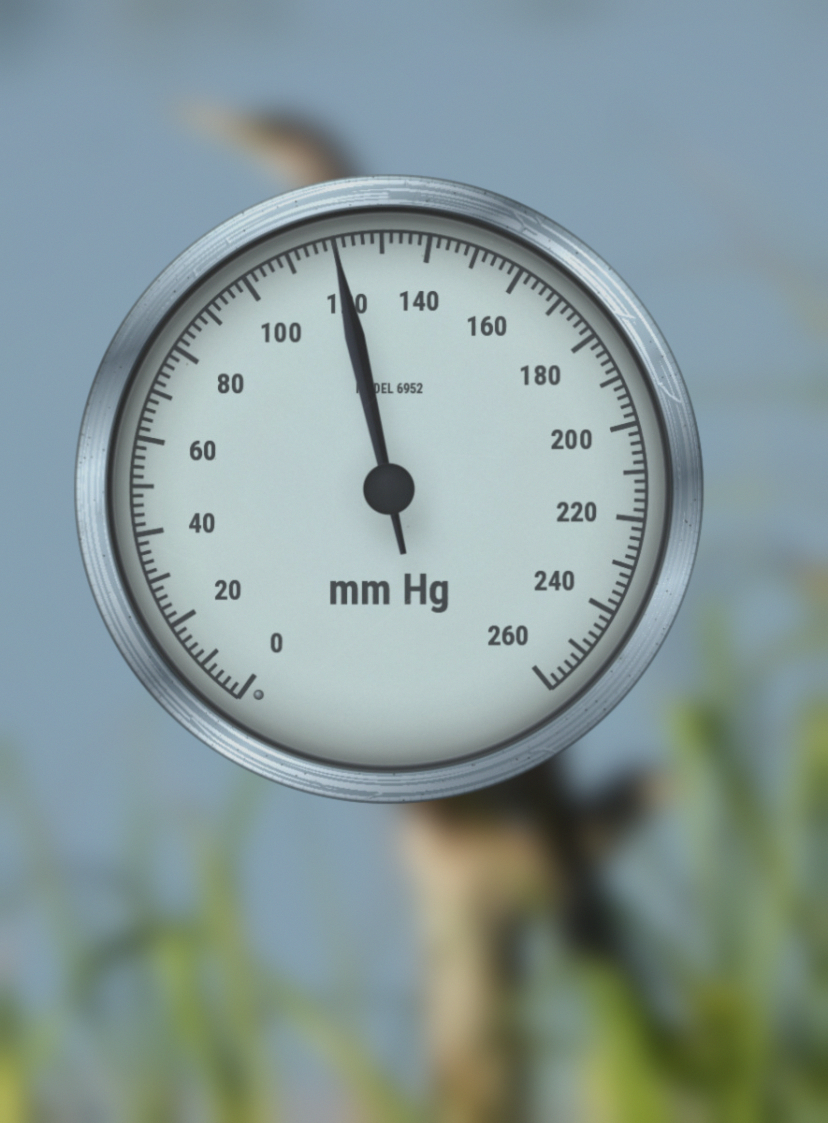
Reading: value=120 unit=mmHg
